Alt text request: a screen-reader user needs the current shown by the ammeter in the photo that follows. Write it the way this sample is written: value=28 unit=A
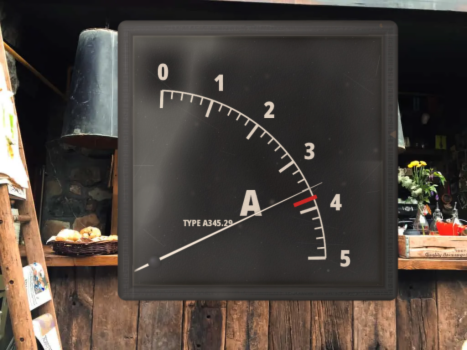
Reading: value=3.6 unit=A
